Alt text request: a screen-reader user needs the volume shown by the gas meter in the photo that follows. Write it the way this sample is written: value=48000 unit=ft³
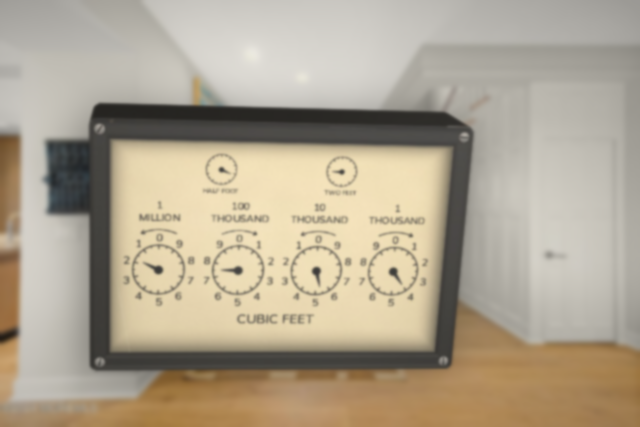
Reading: value=175400 unit=ft³
